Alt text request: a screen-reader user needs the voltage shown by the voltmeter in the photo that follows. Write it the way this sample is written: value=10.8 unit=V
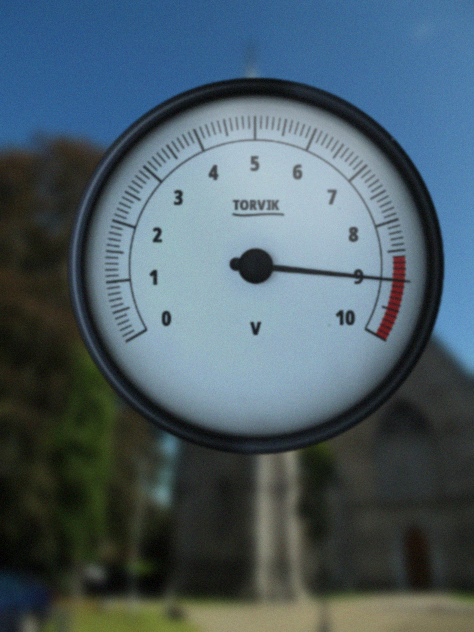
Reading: value=9 unit=V
